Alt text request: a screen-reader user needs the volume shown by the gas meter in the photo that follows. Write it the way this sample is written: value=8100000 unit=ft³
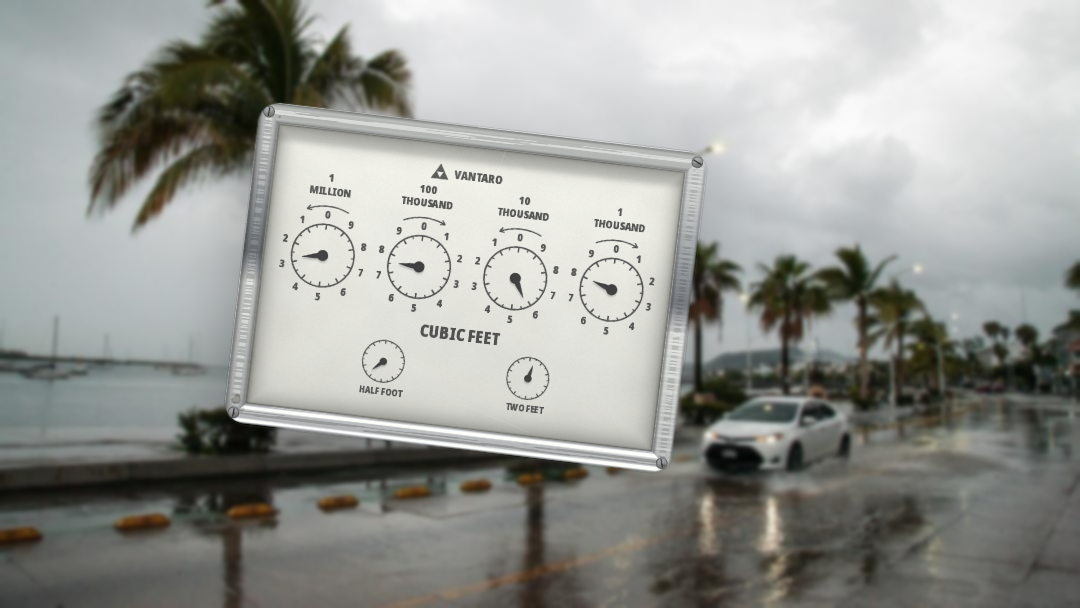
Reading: value=275800 unit=ft³
